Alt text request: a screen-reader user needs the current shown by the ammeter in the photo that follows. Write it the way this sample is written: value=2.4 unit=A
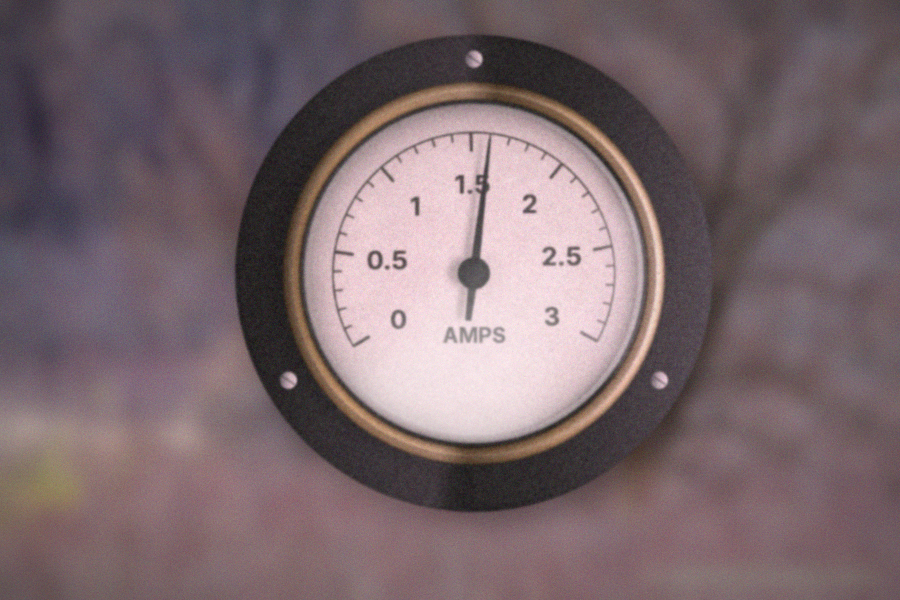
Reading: value=1.6 unit=A
